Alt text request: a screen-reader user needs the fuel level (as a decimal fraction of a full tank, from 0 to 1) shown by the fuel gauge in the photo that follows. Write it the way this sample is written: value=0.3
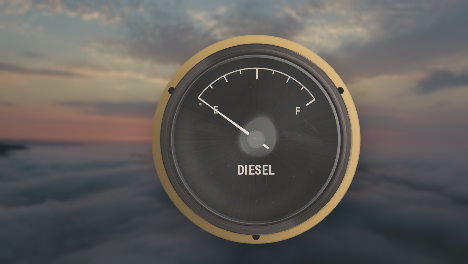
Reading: value=0
